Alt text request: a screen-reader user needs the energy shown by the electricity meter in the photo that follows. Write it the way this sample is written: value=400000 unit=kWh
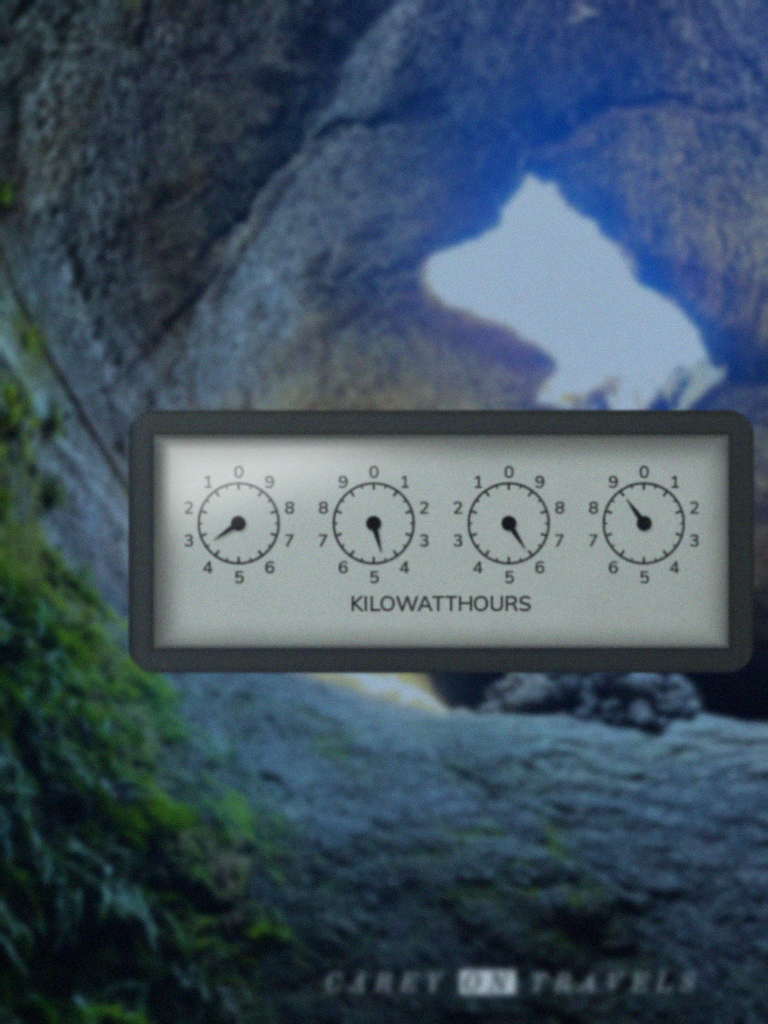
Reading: value=3459 unit=kWh
